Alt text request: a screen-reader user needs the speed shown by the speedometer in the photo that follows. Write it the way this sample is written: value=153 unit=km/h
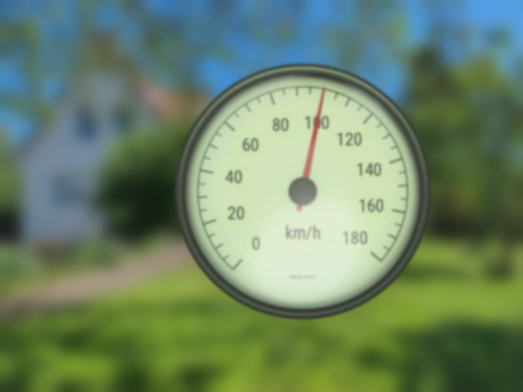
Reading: value=100 unit=km/h
